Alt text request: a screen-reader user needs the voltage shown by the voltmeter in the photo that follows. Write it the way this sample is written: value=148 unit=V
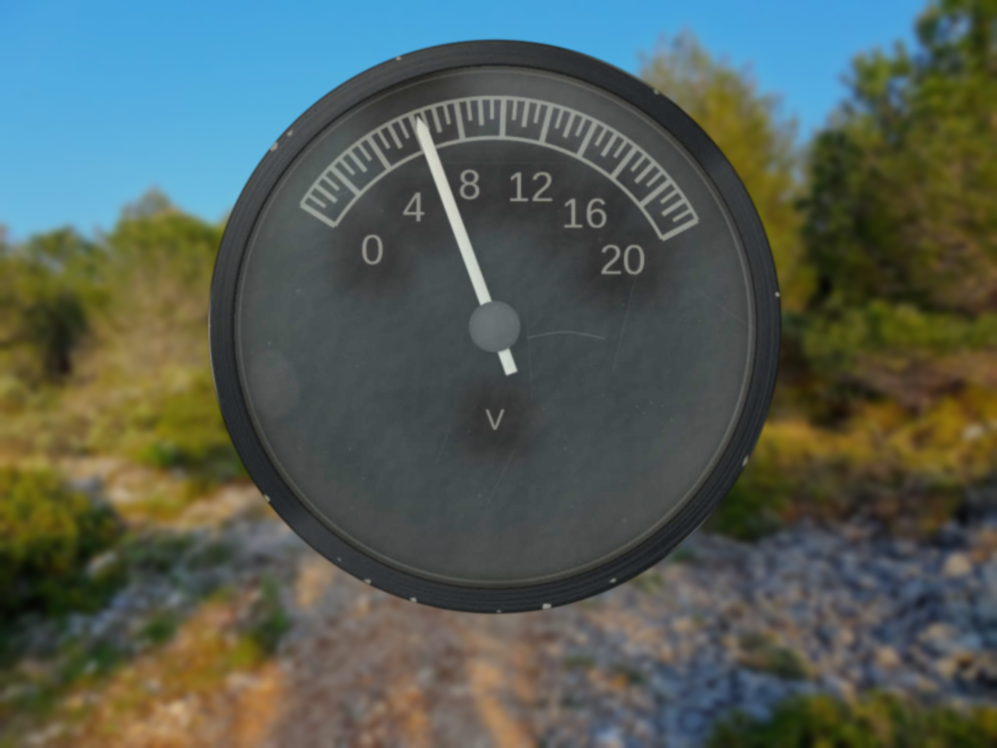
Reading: value=6.25 unit=V
